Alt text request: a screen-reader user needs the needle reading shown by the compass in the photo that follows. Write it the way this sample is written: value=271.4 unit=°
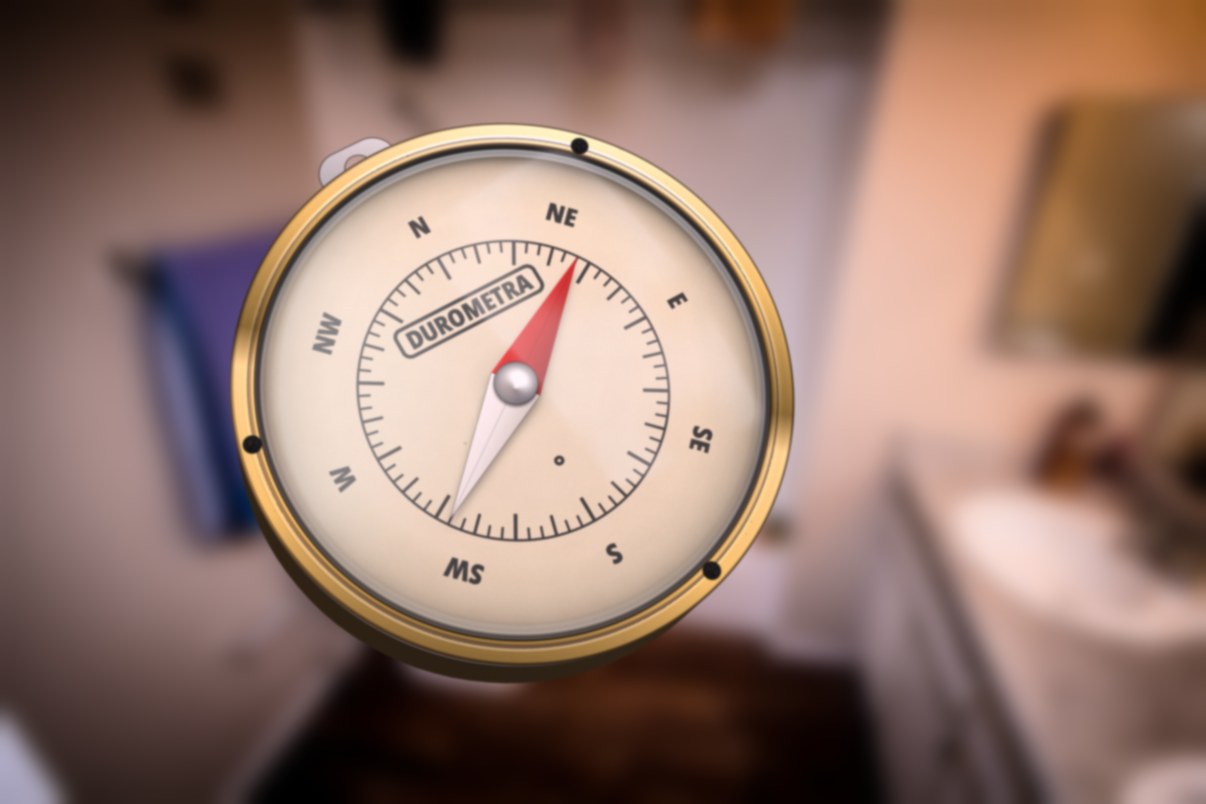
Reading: value=55 unit=°
